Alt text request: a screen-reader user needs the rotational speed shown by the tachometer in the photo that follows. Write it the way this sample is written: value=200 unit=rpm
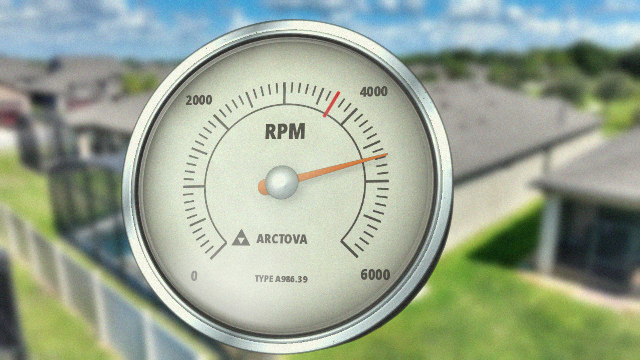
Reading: value=4700 unit=rpm
